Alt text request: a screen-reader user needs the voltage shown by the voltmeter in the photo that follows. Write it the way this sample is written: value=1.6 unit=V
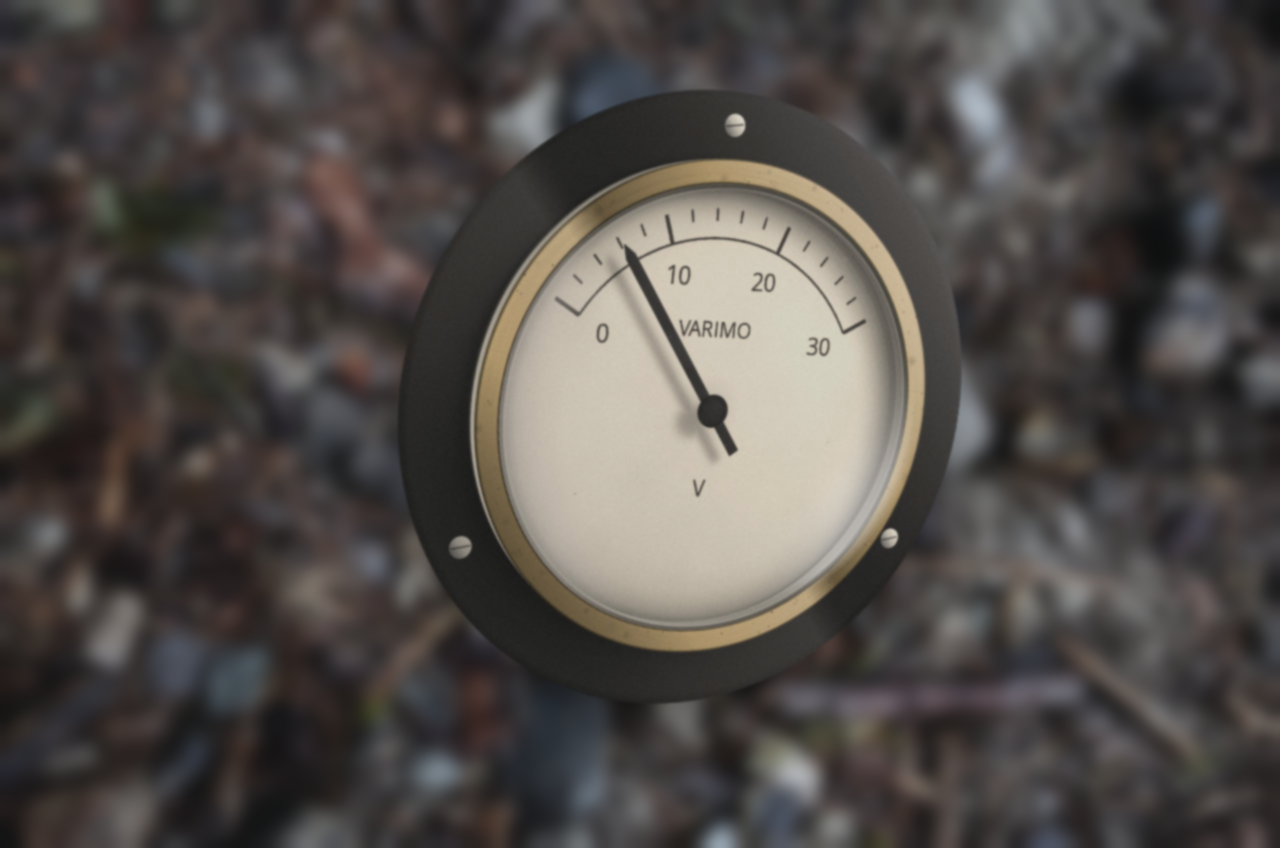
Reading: value=6 unit=V
